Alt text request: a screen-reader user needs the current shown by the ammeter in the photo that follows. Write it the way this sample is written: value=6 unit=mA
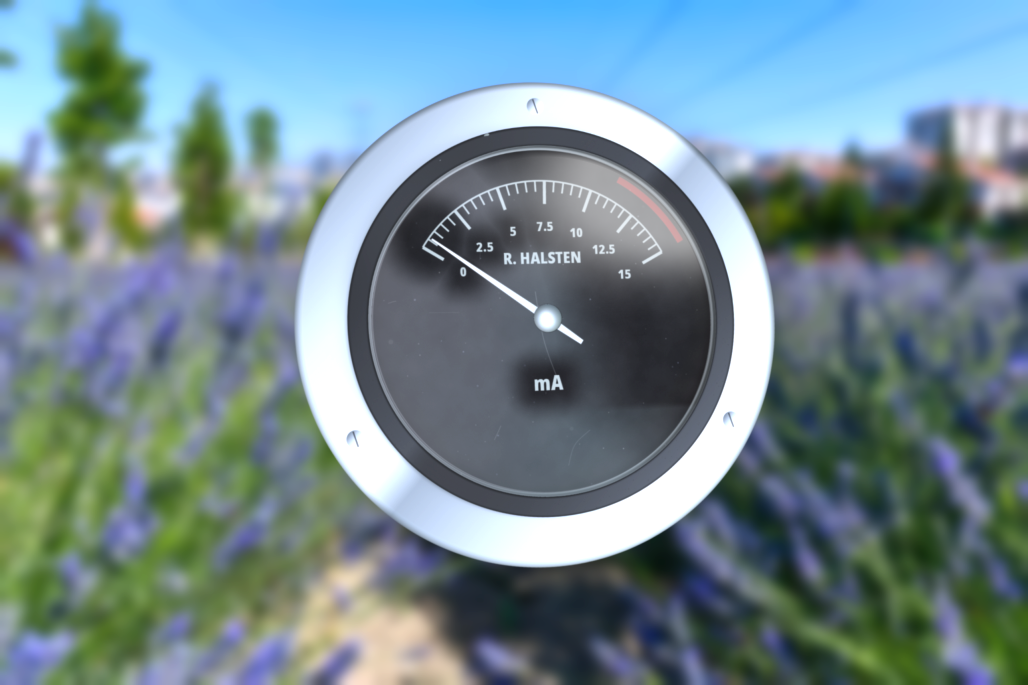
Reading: value=0.5 unit=mA
